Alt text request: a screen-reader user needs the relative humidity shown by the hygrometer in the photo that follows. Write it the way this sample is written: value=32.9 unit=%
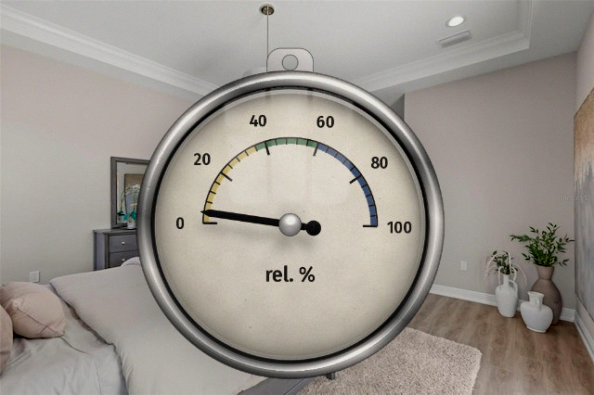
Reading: value=4 unit=%
